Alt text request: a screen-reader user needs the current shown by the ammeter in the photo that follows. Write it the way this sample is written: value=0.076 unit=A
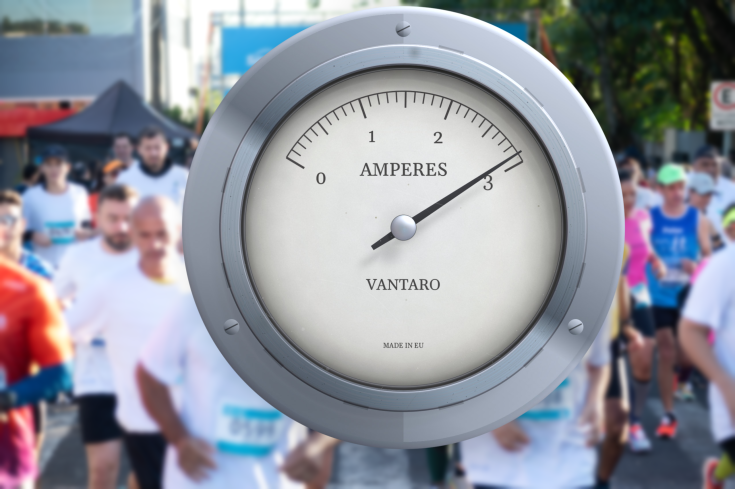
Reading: value=2.9 unit=A
